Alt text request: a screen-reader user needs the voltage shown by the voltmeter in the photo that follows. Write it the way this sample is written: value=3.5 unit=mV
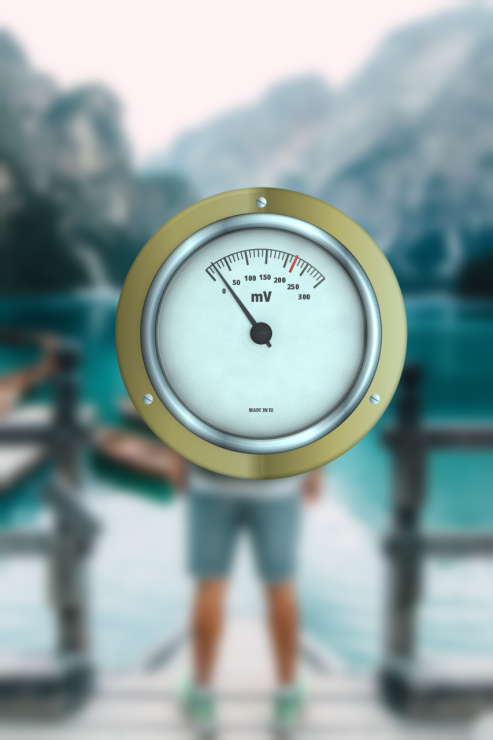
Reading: value=20 unit=mV
